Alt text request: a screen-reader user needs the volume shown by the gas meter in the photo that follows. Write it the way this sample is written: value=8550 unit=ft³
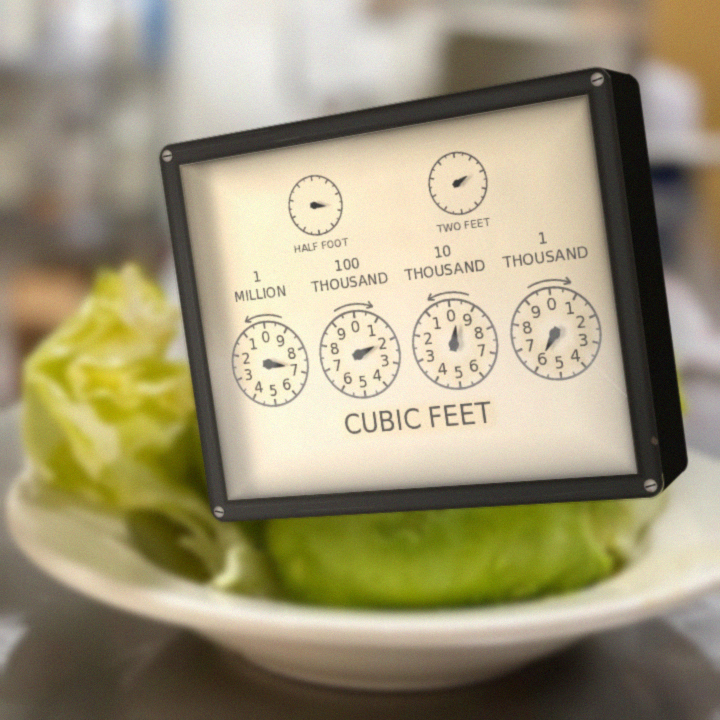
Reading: value=719600 unit=ft³
